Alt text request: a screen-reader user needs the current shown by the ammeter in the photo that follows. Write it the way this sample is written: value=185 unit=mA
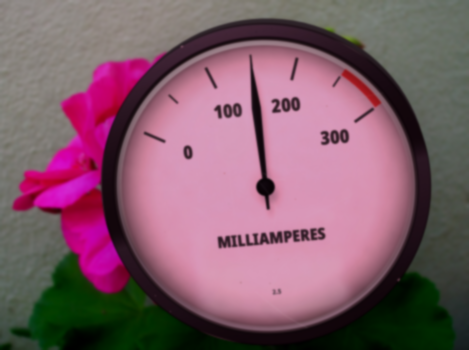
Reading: value=150 unit=mA
